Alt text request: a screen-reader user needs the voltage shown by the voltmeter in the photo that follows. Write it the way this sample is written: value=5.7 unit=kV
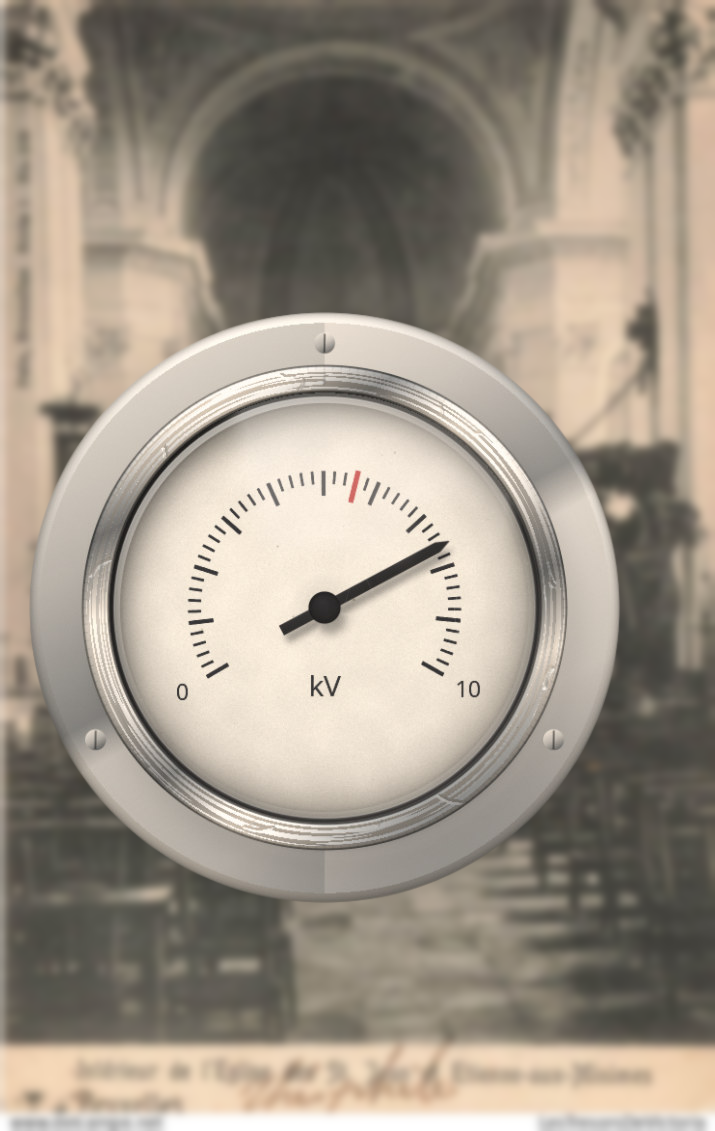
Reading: value=7.6 unit=kV
